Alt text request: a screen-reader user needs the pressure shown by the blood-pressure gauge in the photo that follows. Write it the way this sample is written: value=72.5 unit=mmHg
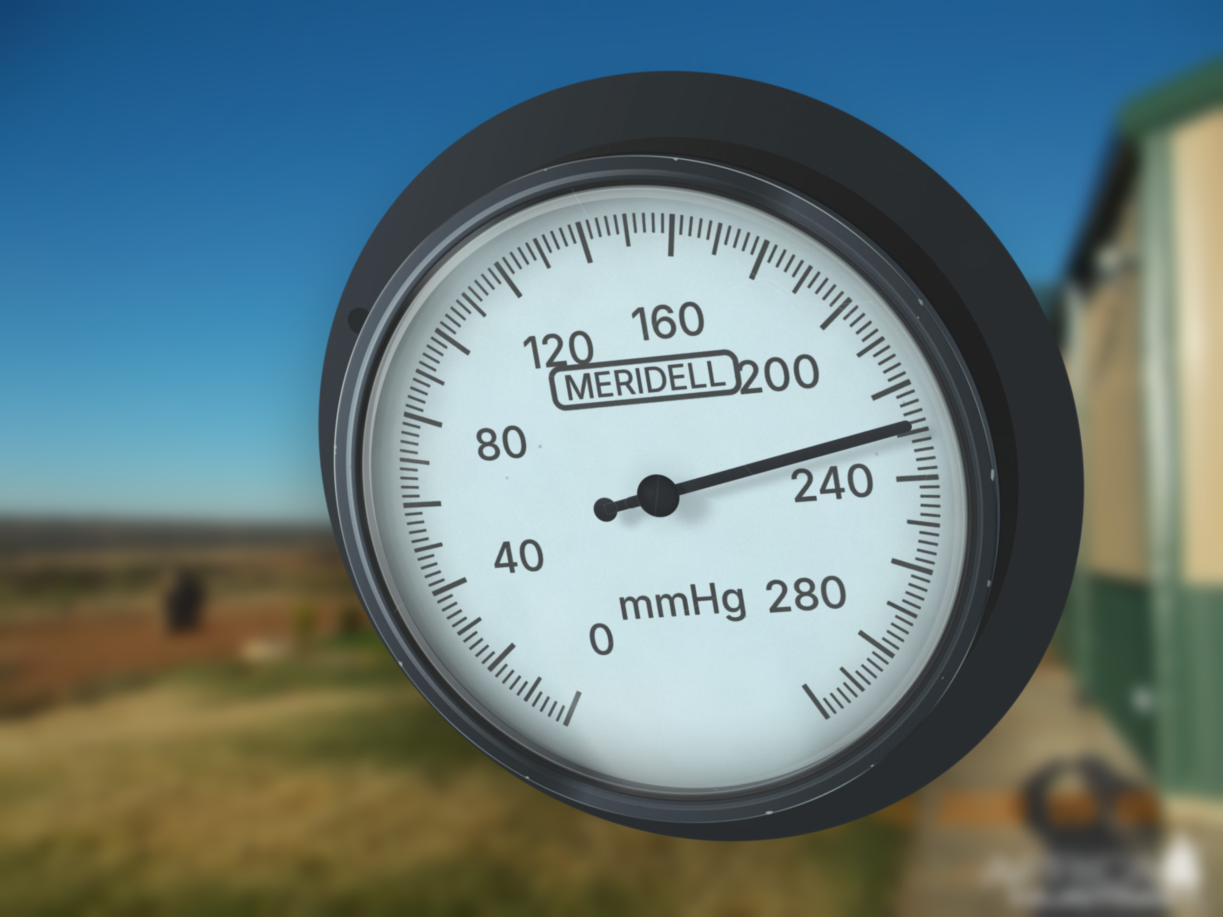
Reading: value=228 unit=mmHg
